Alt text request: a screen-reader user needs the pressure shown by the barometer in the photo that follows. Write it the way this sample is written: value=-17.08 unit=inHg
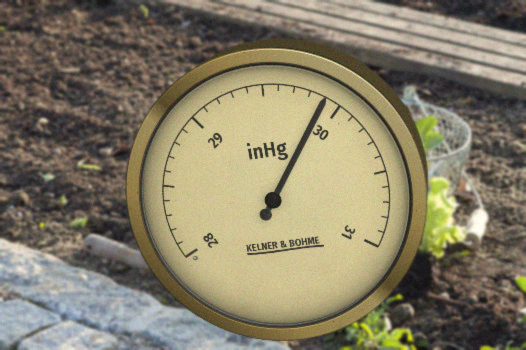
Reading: value=29.9 unit=inHg
